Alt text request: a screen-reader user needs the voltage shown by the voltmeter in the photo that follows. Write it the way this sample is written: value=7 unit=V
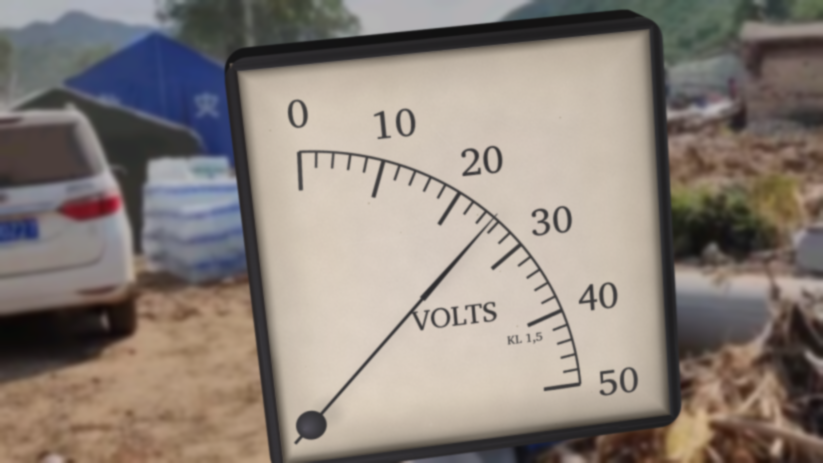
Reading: value=25 unit=V
